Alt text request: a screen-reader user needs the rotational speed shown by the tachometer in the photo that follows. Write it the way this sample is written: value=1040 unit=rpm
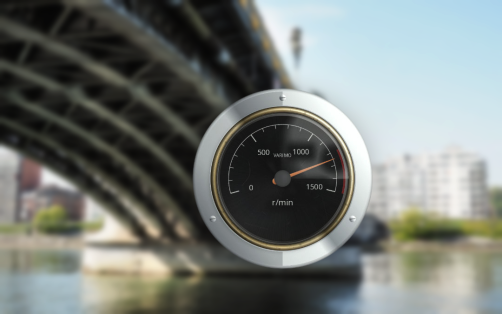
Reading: value=1250 unit=rpm
